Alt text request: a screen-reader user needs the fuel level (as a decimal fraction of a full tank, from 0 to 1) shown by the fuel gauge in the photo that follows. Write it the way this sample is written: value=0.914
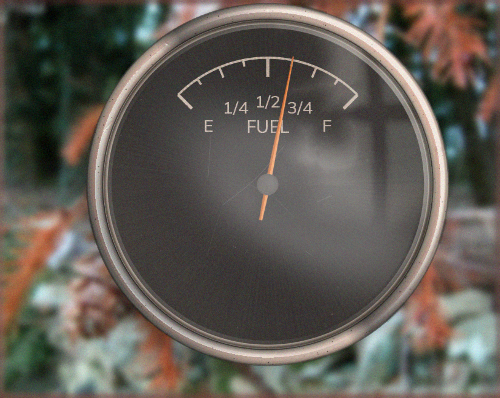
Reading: value=0.625
